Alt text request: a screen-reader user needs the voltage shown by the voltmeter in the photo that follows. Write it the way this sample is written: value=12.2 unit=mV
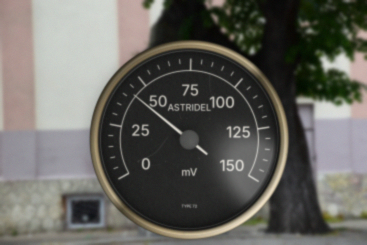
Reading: value=42.5 unit=mV
